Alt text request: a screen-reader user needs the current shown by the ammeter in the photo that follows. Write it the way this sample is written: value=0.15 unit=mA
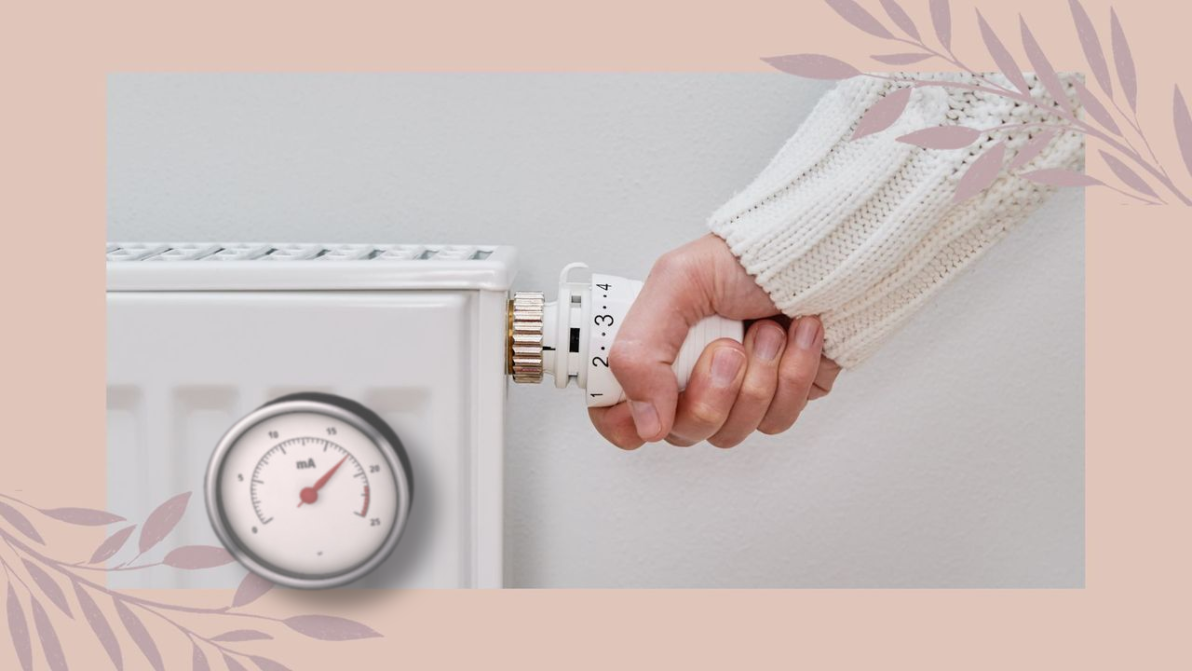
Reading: value=17.5 unit=mA
